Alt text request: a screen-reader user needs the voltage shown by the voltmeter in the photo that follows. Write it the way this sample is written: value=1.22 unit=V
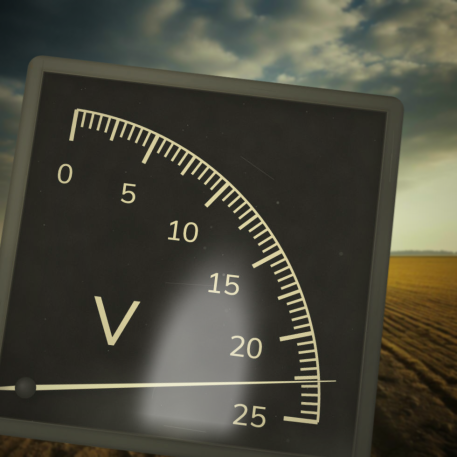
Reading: value=22.75 unit=V
